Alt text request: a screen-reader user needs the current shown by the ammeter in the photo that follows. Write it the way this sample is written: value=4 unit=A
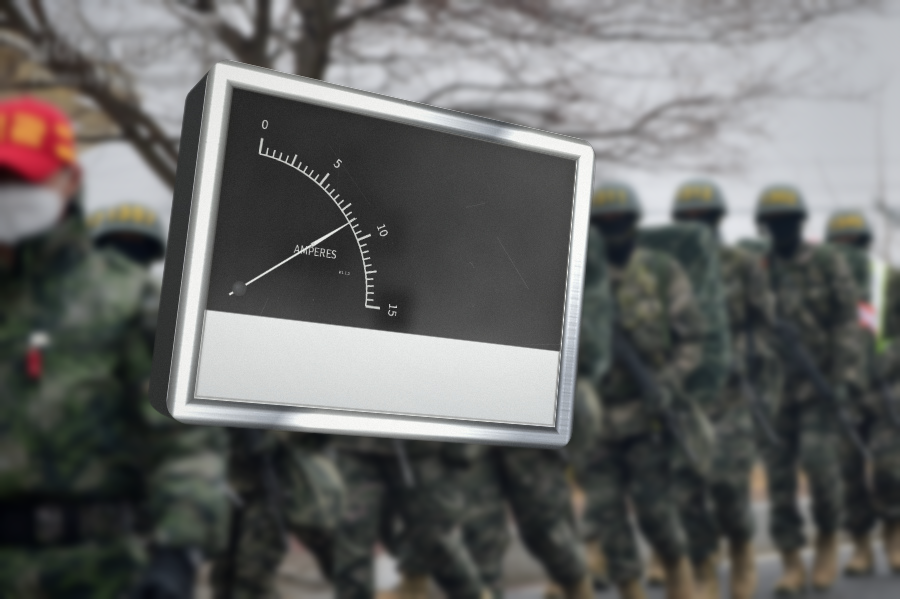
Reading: value=8.5 unit=A
